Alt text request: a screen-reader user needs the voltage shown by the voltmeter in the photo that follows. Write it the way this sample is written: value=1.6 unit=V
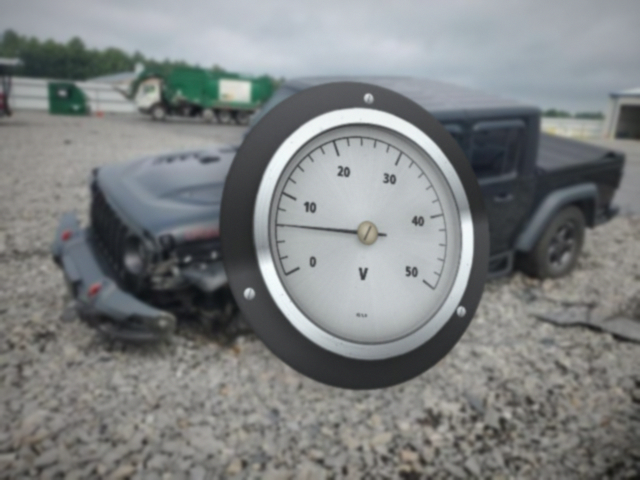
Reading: value=6 unit=V
